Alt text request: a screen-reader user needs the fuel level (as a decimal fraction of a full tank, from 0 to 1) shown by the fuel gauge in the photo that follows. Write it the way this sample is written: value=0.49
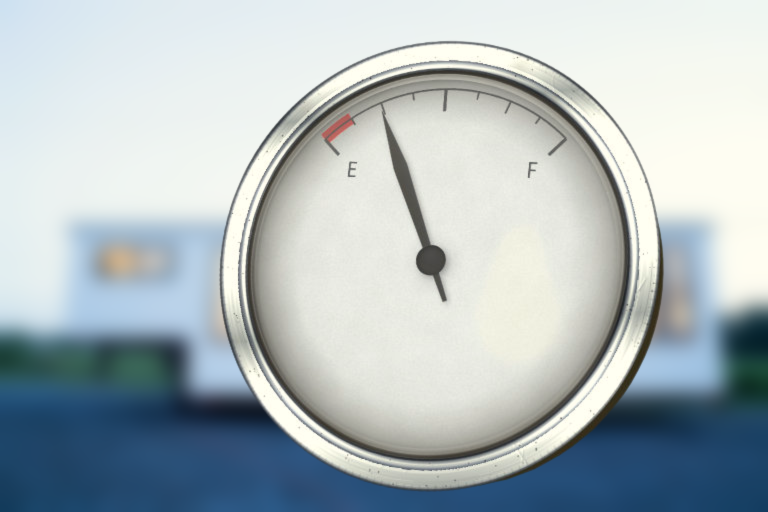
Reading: value=0.25
